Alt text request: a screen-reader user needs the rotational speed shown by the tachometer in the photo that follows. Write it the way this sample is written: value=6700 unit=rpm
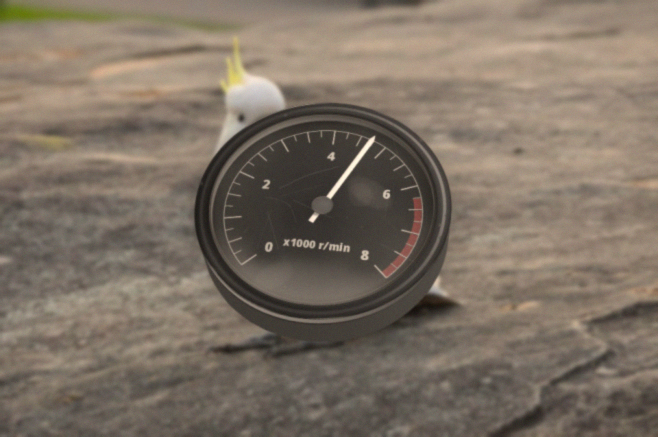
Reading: value=4750 unit=rpm
